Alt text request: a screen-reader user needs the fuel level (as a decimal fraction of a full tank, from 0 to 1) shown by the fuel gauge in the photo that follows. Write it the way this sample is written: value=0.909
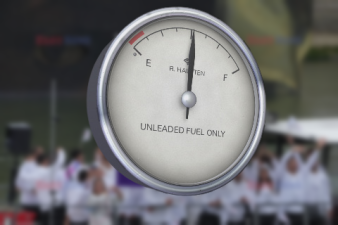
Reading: value=0.5
